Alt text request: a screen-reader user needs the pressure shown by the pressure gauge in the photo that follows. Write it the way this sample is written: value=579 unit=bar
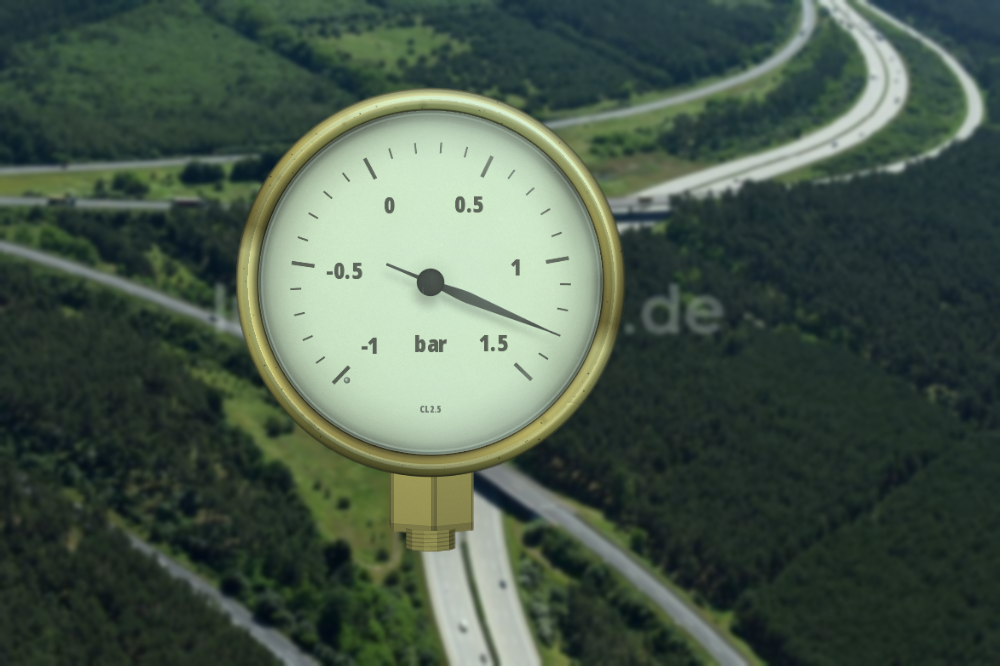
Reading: value=1.3 unit=bar
